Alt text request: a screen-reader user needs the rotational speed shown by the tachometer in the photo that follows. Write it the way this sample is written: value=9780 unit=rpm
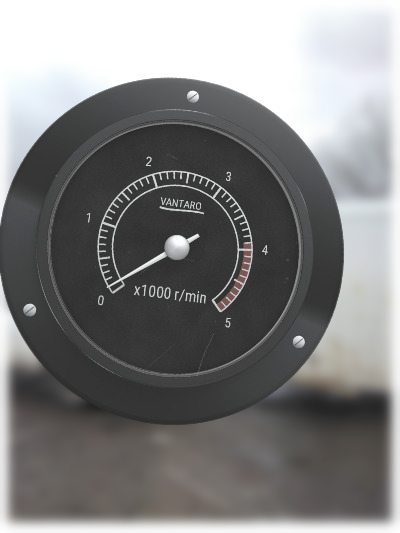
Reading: value=100 unit=rpm
